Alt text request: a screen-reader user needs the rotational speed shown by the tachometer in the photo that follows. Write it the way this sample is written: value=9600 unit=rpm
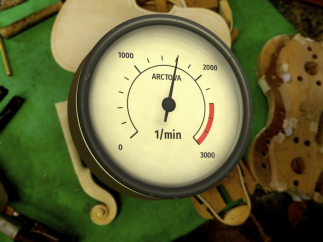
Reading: value=1600 unit=rpm
